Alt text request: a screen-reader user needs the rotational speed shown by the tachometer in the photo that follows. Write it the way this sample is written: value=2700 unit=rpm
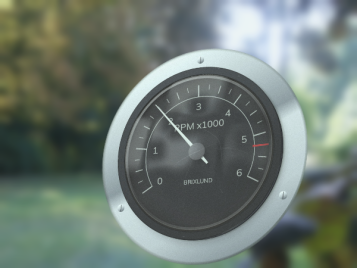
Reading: value=2000 unit=rpm
